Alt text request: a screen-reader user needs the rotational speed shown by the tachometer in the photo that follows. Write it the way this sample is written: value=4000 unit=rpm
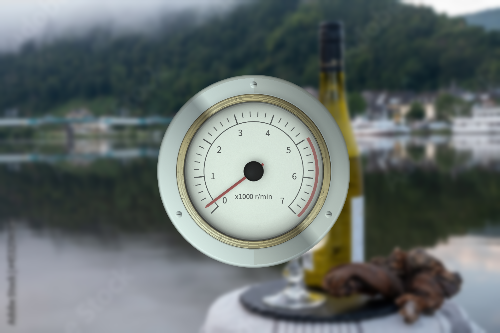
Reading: value=200 unit=rpm
